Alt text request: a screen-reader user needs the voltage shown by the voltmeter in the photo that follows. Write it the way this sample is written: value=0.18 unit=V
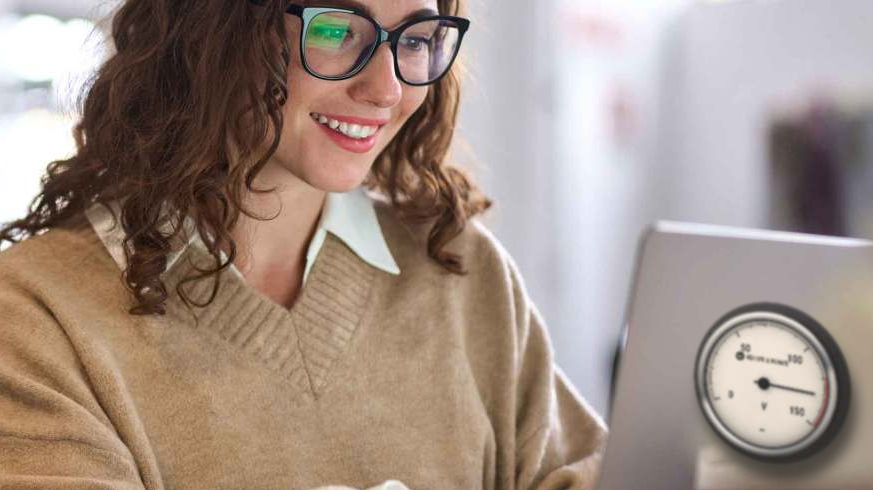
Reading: value=130 unit=V
